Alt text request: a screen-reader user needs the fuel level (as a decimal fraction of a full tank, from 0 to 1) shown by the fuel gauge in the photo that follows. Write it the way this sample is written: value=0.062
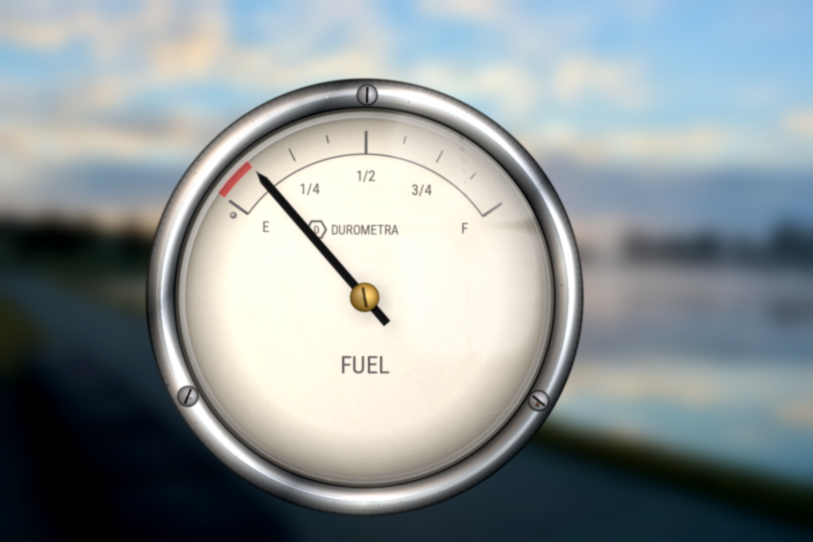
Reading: value=0.125
